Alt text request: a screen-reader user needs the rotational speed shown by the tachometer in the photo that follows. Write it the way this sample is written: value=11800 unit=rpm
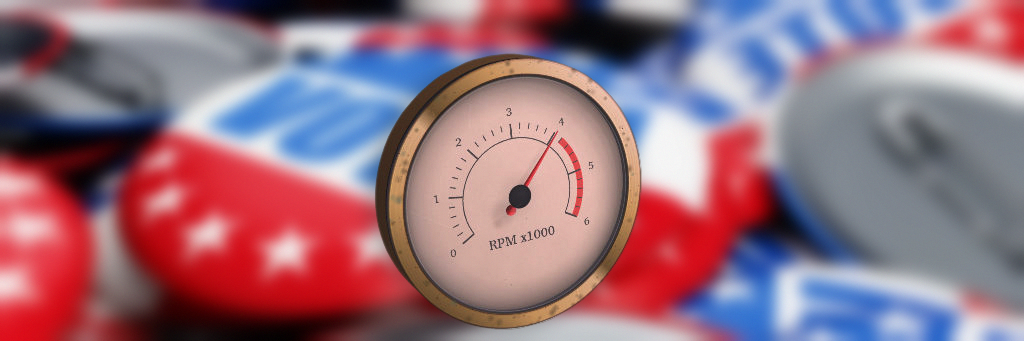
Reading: value=4000 unit=rpm
